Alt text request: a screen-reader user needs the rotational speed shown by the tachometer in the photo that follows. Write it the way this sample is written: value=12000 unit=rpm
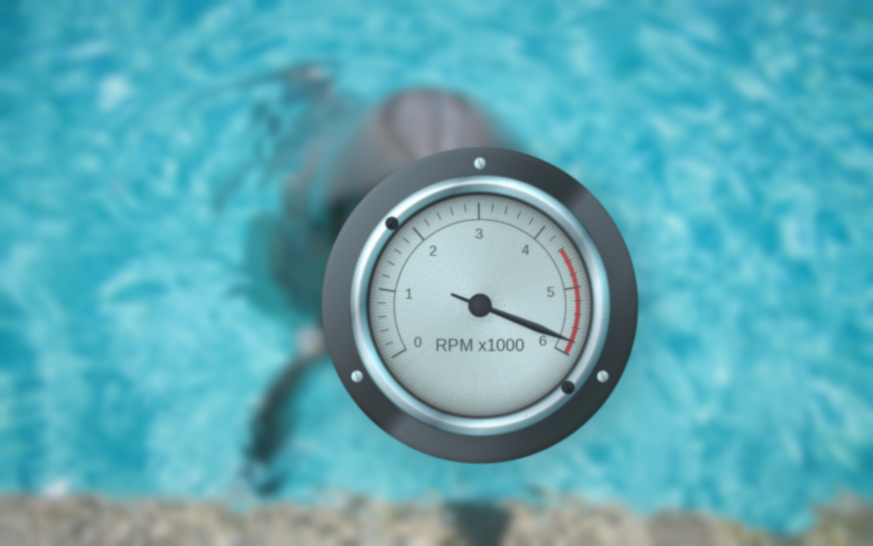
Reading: value=5800 unit=rpm
